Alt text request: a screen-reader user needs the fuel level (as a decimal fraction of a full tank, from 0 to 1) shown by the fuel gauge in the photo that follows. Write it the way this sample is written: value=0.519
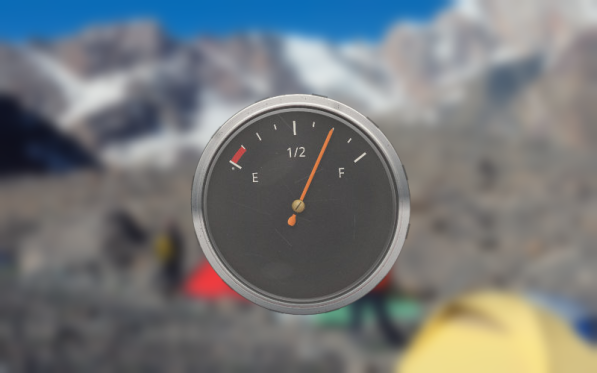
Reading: value=0.75
